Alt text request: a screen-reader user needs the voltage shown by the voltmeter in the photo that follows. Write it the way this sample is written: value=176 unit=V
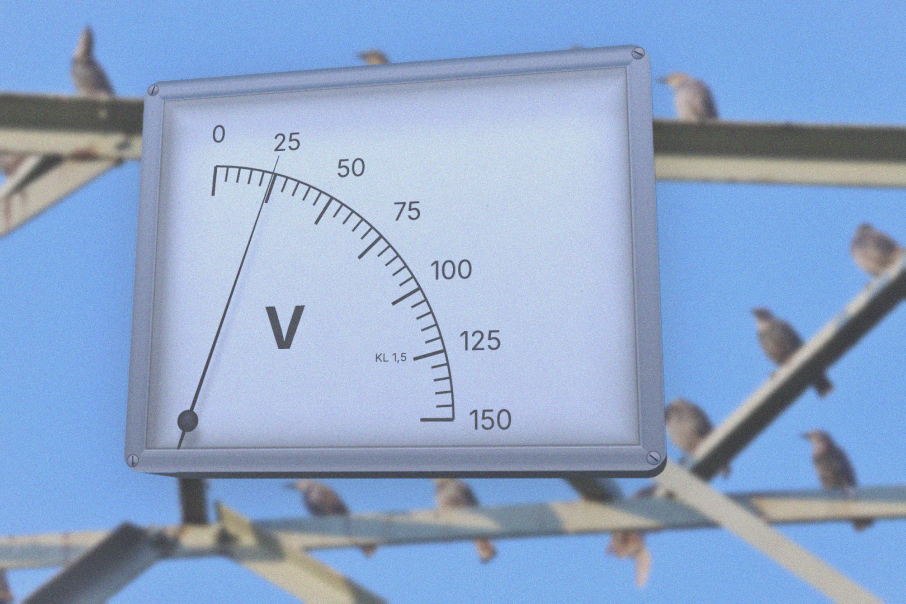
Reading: value=25 unit=V
